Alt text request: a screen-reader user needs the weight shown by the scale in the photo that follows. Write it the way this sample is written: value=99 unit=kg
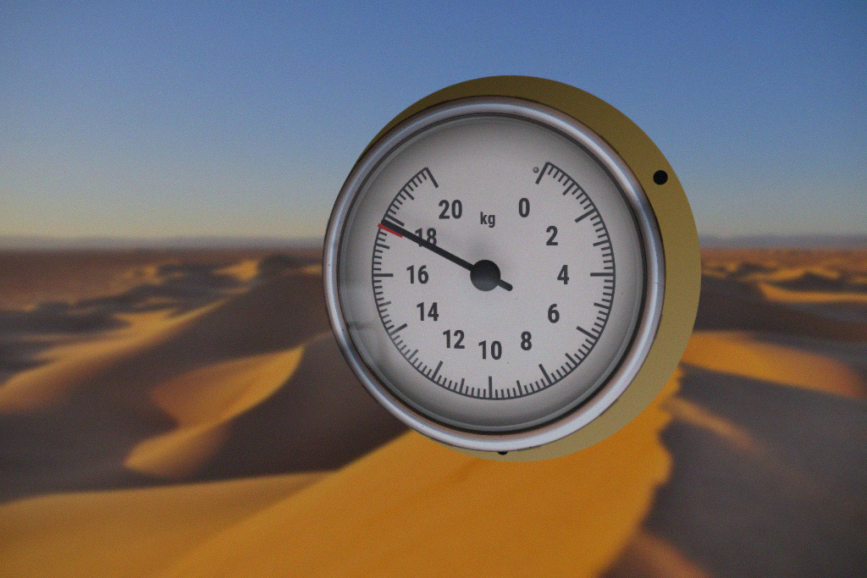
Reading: value=17.8 unit=kg
